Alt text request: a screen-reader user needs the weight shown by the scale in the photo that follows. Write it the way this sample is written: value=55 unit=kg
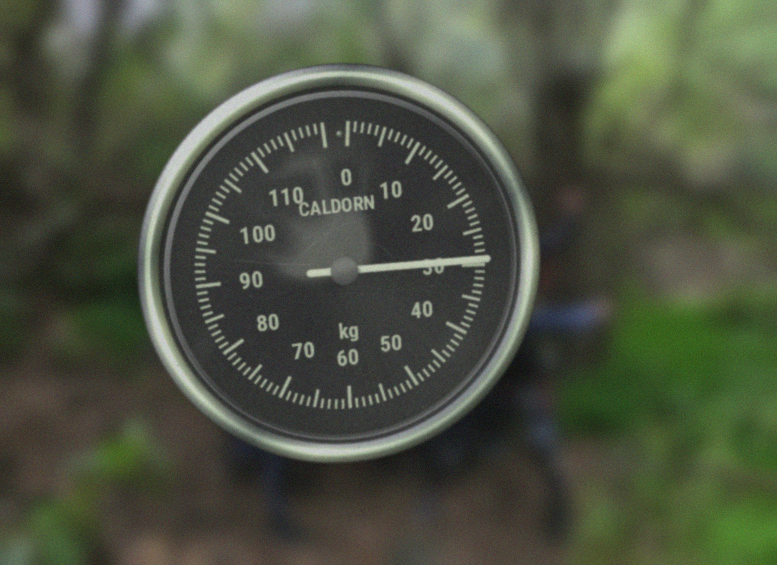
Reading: value=29 unit=kg
